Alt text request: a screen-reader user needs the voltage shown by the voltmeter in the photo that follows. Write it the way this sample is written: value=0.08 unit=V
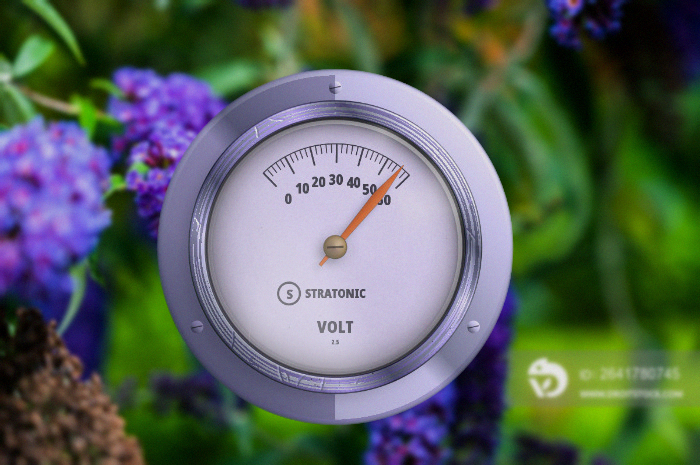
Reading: value=56 unit=V
